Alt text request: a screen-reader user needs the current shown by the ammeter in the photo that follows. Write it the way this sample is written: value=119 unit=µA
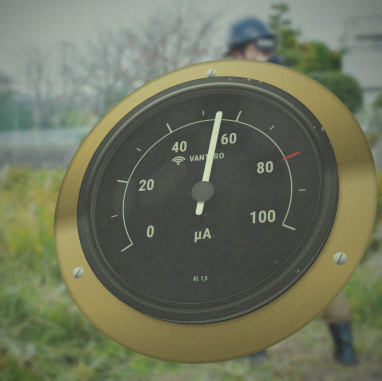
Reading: value=55 unit=µA
